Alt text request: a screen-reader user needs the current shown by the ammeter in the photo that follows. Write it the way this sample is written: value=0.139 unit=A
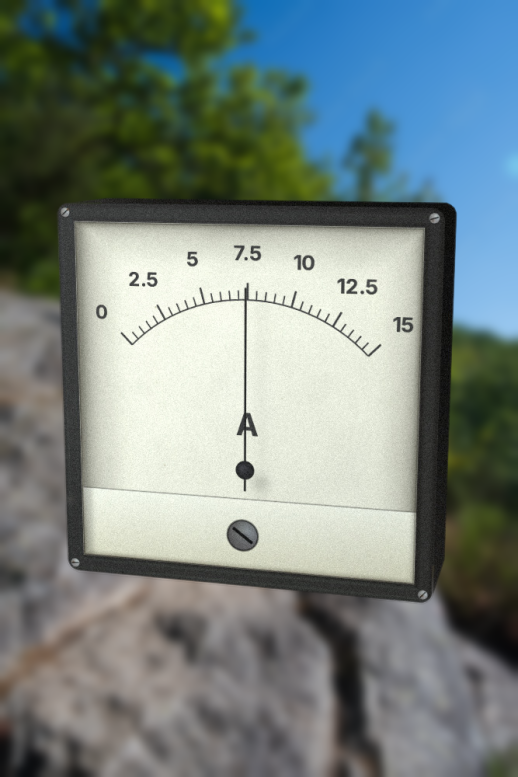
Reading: value=7.5 unit=A
